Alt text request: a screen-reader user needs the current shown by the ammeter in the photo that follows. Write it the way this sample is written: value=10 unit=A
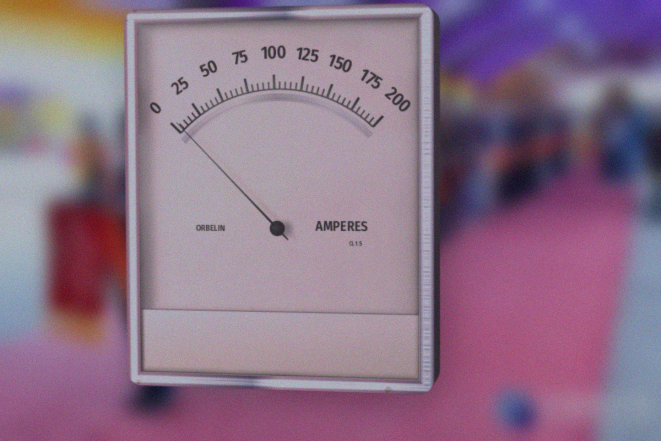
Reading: value=5 unit=A
